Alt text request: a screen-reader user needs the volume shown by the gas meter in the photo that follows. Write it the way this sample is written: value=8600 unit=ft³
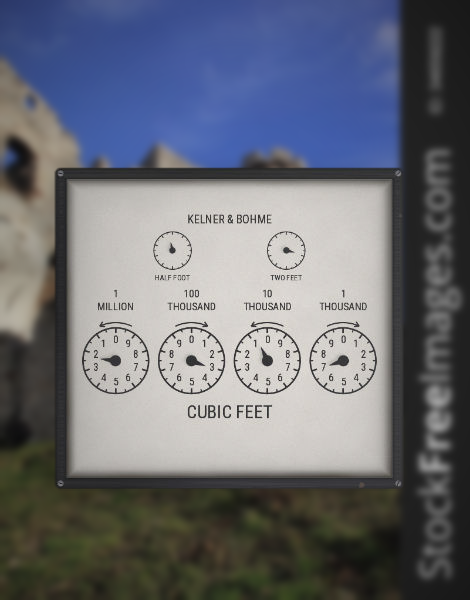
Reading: value=230700 unit=ft³
